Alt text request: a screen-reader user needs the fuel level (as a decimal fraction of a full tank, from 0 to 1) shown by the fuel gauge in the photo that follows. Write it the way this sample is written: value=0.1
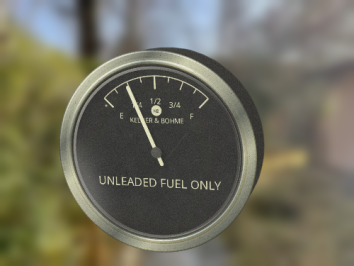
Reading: value=0.25
